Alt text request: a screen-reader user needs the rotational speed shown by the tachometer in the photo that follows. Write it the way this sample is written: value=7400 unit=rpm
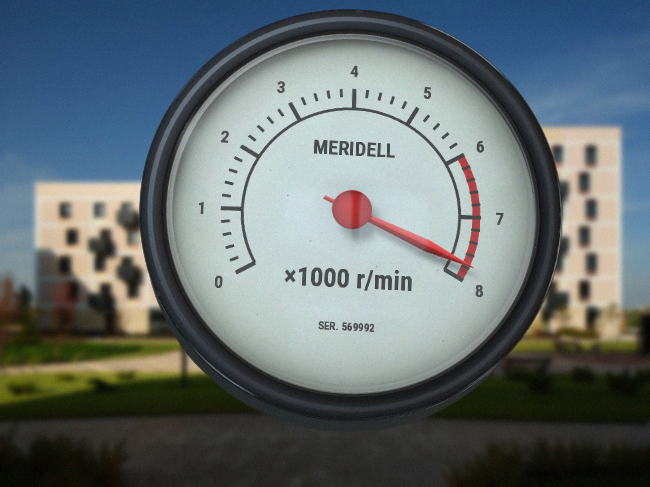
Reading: value=7800 unit=rpm
